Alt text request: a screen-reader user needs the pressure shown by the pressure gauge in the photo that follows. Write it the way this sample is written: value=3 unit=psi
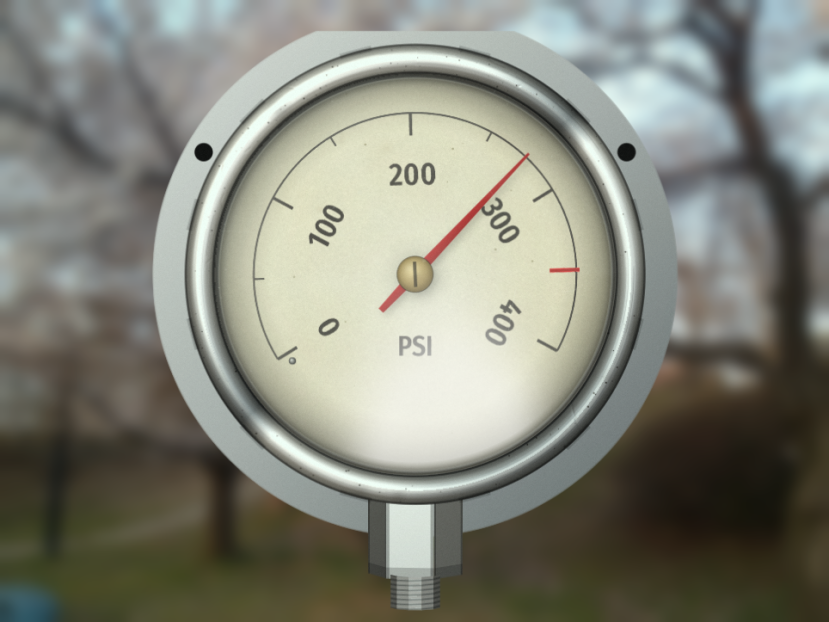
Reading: value=275 unit=psi
